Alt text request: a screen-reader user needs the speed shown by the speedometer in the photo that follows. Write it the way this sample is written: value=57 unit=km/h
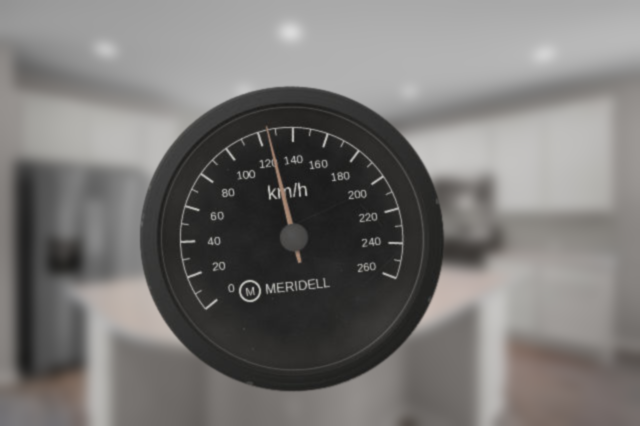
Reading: value=125 unit=km/h
